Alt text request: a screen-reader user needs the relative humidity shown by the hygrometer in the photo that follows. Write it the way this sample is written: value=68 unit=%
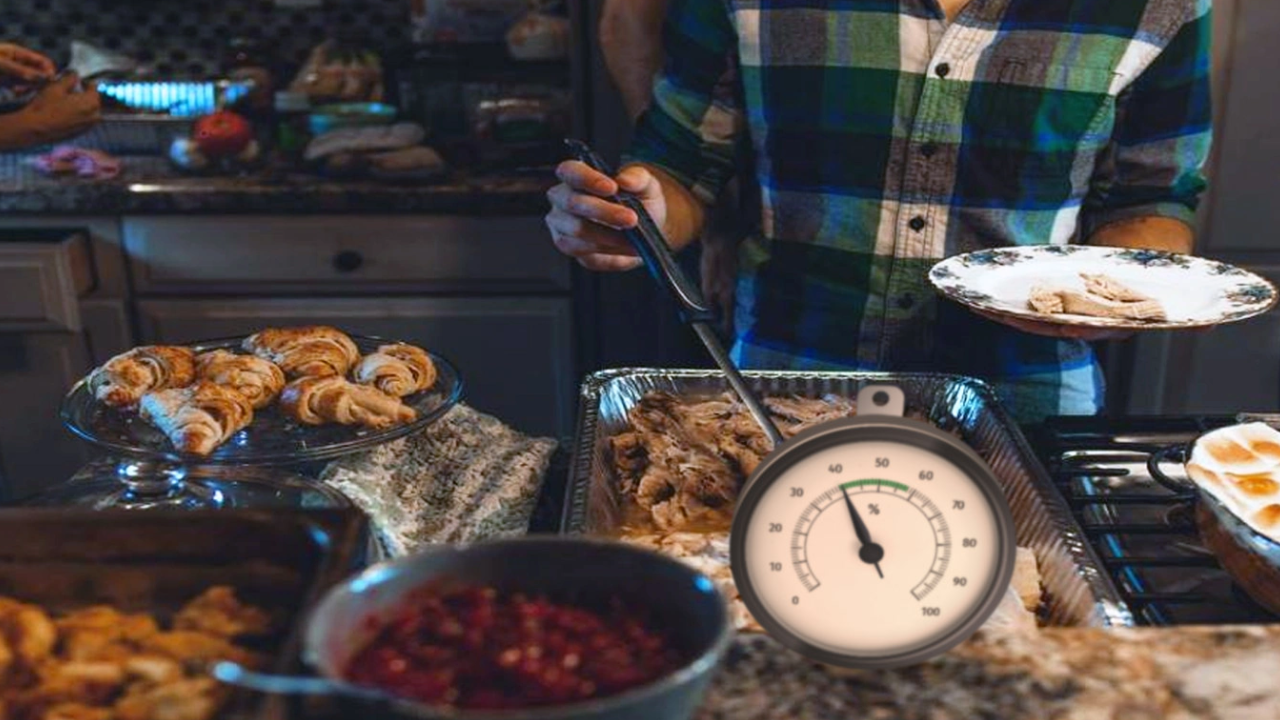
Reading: value=40 unit=%
